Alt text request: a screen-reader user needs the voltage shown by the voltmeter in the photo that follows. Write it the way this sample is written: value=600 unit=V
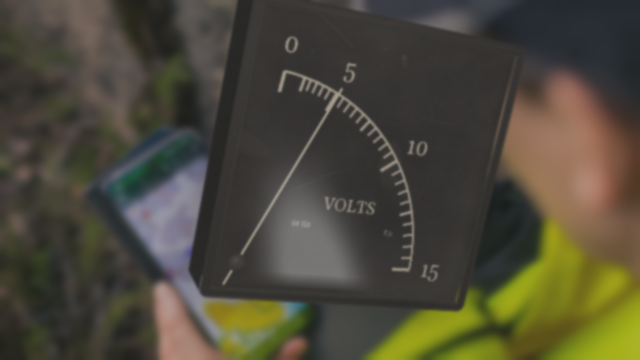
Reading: value=5 unit=V
